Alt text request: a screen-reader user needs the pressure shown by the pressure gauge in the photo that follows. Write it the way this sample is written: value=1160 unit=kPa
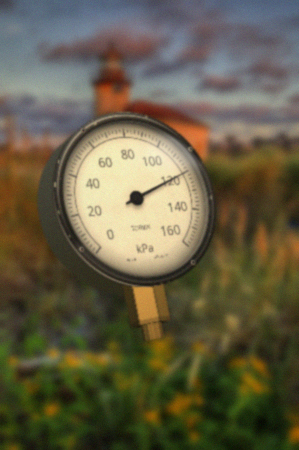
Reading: value=120 unit=kPa
